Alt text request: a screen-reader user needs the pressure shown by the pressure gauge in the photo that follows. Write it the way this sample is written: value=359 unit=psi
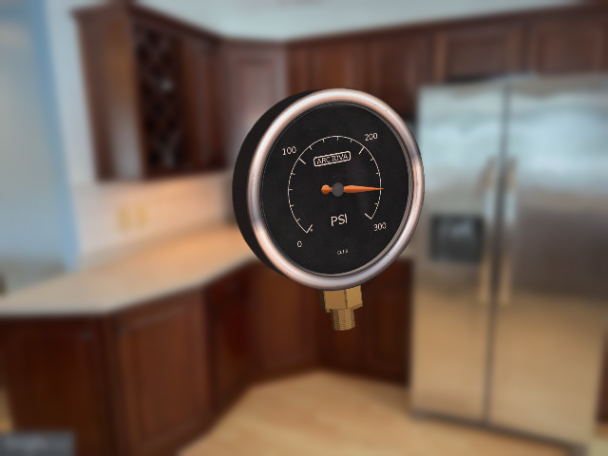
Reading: value=260 unit=psi
